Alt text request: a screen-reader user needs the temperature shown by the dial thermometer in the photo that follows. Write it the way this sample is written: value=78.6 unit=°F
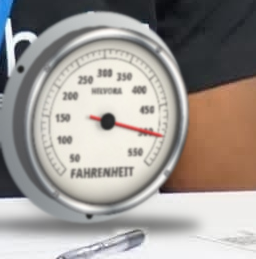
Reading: value=500 unit=°F
